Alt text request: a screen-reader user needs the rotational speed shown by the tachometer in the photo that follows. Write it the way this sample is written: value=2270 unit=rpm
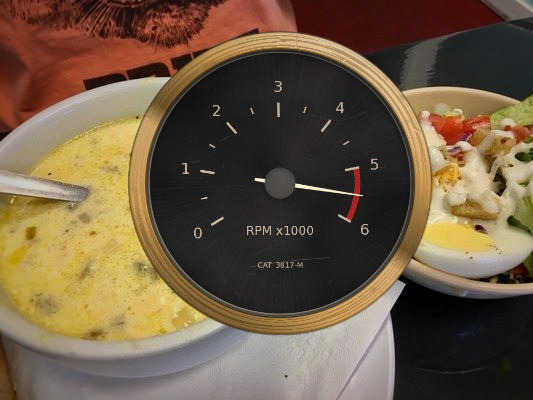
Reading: value=5500 unit=rpm
